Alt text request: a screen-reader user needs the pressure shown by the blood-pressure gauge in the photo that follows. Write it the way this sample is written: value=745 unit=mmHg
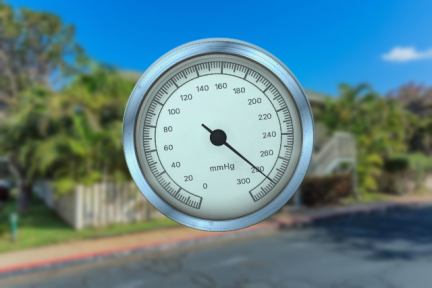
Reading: value=280 unit=mmHg
